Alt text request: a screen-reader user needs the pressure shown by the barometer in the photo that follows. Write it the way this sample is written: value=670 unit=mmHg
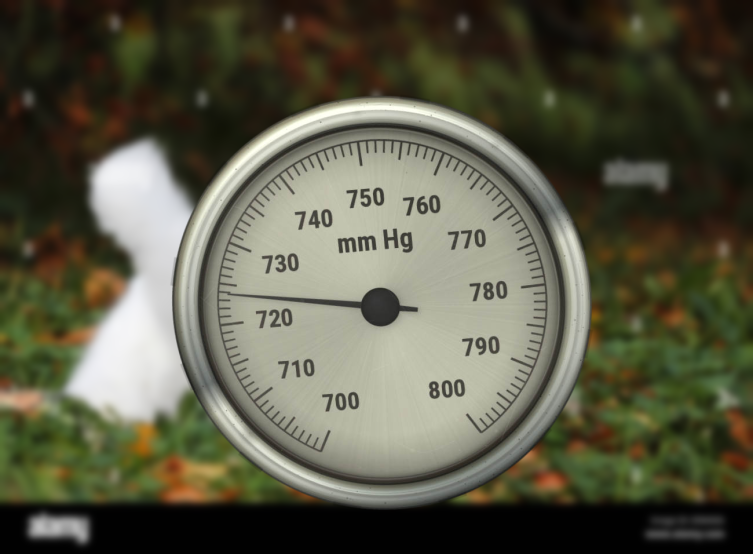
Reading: value=724 unit=mmHg
